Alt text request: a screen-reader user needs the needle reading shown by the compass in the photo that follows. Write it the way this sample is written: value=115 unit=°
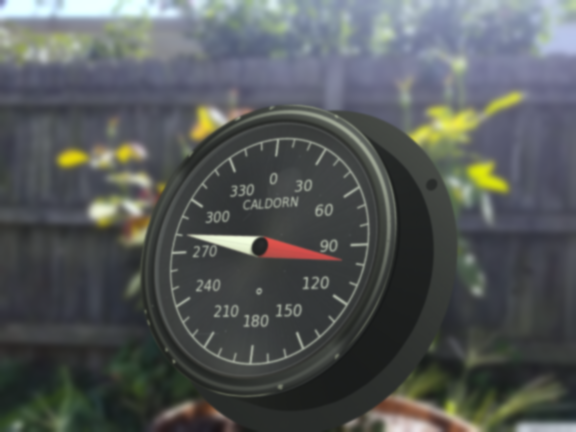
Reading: value=100 unit=°
